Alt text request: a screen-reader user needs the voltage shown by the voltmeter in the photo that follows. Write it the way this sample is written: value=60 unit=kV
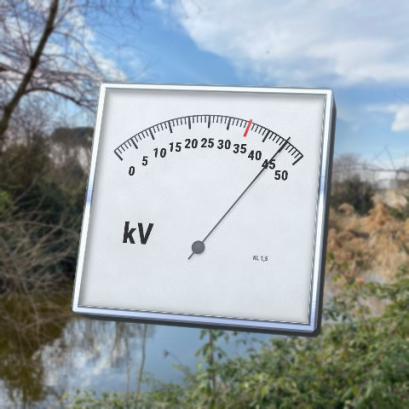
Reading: value=45 unit=kV
